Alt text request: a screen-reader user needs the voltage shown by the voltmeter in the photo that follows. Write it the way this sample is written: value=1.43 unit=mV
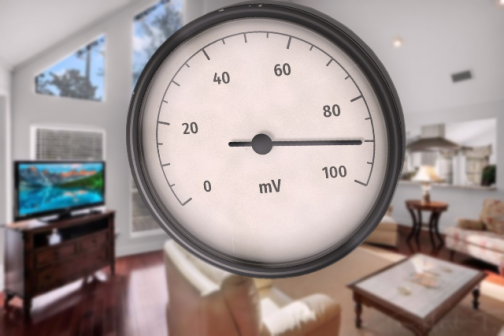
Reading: value=90 unit=mV
